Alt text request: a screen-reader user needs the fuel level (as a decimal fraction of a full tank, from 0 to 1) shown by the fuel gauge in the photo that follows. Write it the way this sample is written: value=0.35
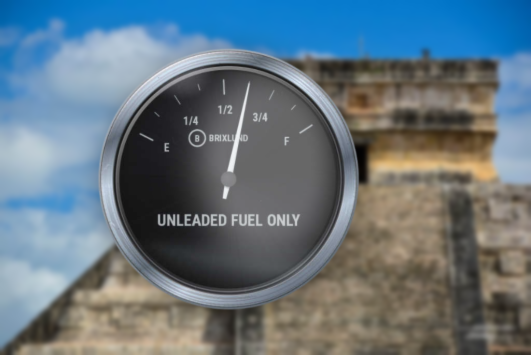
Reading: value=0.625
